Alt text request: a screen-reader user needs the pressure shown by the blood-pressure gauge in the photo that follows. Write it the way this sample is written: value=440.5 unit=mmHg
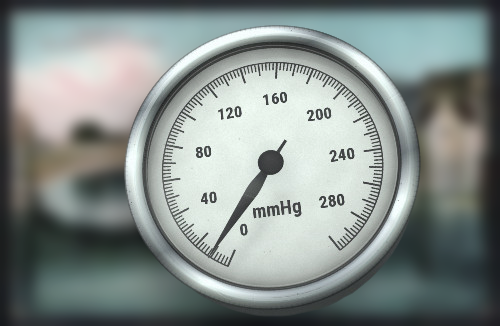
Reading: value=10 unit=mmHg
